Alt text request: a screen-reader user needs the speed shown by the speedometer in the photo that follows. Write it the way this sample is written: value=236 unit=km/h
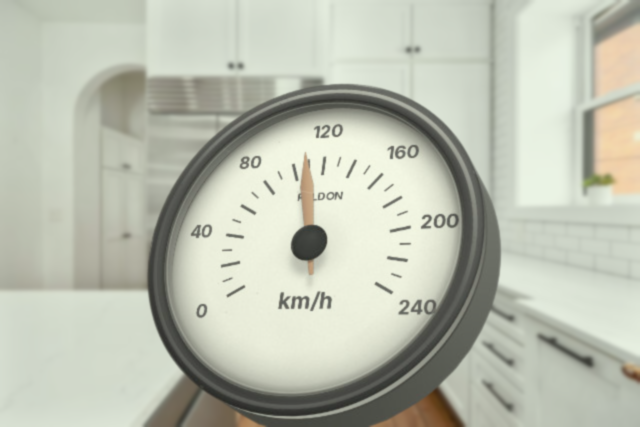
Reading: value=110 unit=km/h
